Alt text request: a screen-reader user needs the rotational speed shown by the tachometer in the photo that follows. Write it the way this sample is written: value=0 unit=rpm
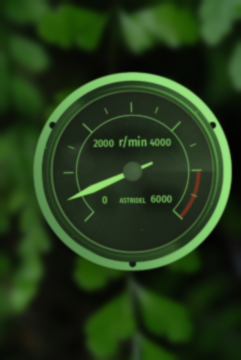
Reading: value=500 unit=rpm
